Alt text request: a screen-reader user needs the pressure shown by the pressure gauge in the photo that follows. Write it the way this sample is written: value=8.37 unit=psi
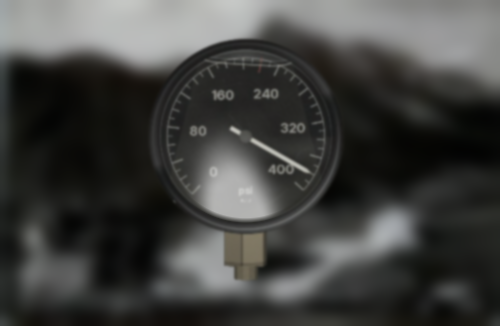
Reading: value=380 unit=psi
